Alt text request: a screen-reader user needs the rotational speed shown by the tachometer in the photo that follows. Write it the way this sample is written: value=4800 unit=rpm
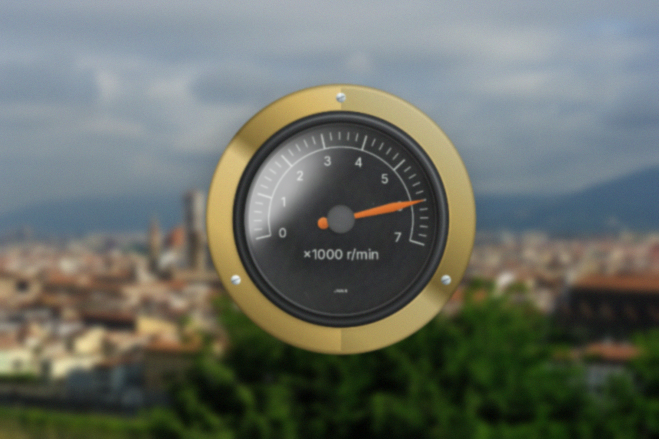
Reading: value=6000 unit=rpm
